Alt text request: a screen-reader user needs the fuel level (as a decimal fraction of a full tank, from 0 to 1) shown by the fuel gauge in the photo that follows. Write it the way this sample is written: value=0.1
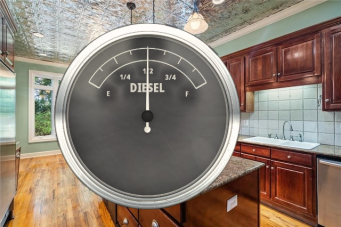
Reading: value=0.5
